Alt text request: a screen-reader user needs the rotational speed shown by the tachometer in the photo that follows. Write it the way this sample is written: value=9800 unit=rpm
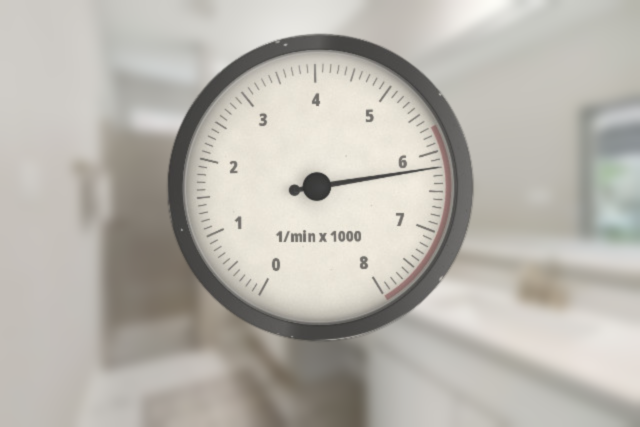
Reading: value=6200 unit=rpm
